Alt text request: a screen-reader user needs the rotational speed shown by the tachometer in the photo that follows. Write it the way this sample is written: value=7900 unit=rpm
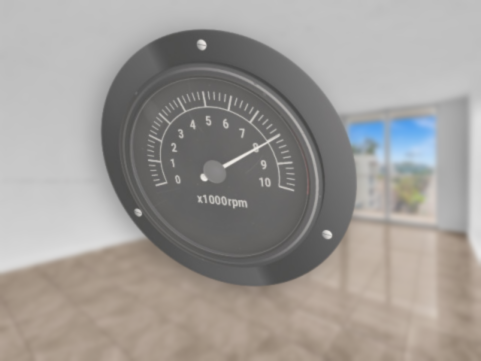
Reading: value=8000 unit=rpm
